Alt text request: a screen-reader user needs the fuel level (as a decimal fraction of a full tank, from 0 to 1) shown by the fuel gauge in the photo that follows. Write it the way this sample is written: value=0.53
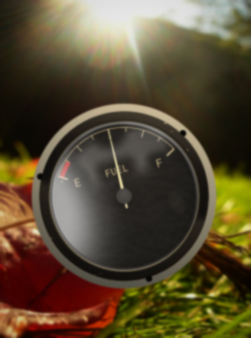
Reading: value=0.5
